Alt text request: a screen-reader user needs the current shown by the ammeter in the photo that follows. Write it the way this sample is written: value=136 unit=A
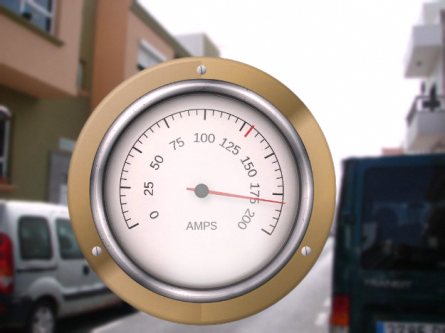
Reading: value=180 unit=A
